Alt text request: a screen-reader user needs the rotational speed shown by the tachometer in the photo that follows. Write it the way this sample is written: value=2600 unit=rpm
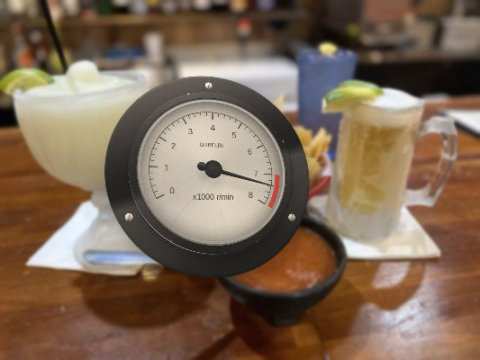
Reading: value=7400 unit=rpm
